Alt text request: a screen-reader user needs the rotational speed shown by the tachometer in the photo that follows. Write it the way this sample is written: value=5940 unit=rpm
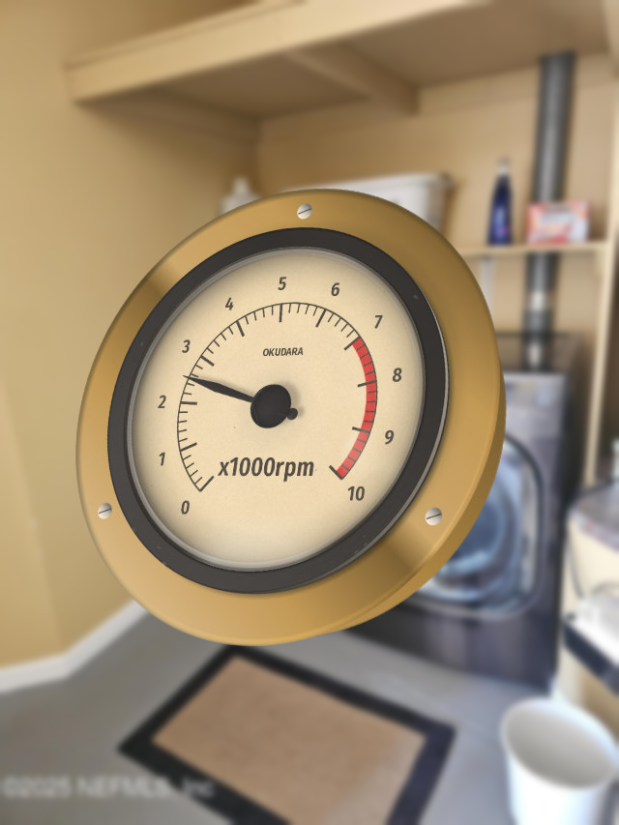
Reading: value=2500 unit=rpm
